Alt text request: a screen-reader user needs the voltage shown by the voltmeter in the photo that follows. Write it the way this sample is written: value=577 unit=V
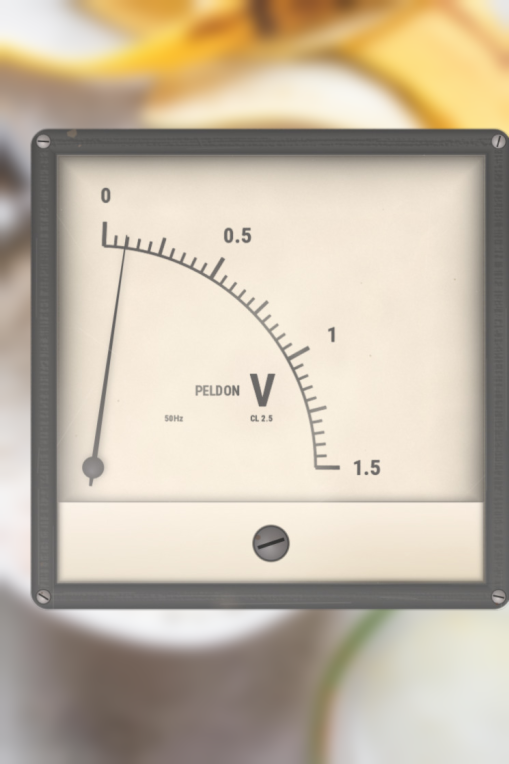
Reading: value=0.1 unit=V
